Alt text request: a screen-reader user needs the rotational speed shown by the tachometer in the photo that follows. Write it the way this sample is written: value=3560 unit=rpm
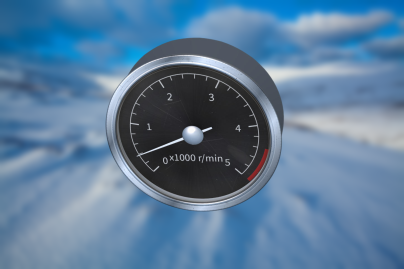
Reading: value=400 unit=rpm
